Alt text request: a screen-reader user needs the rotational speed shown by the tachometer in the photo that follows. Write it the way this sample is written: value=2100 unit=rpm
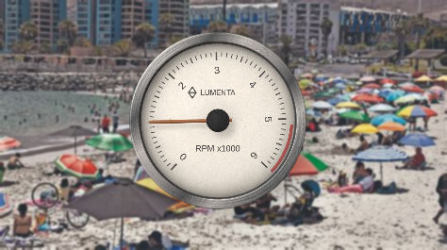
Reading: value=1000 unit=rpm
